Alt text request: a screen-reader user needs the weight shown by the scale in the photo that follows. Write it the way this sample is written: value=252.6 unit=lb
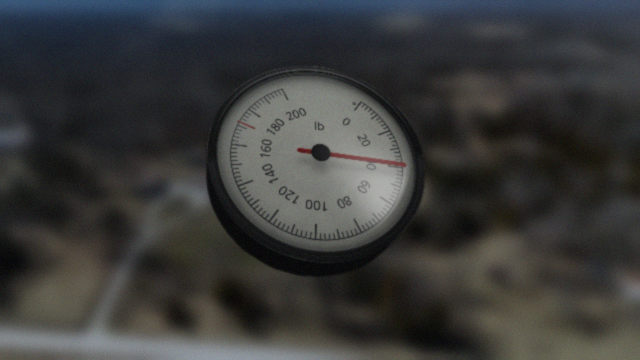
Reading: value=40 unit=lb
